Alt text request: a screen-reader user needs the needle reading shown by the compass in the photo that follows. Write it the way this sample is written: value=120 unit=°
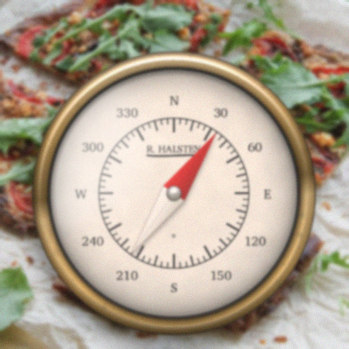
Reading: value=35 unit=°
